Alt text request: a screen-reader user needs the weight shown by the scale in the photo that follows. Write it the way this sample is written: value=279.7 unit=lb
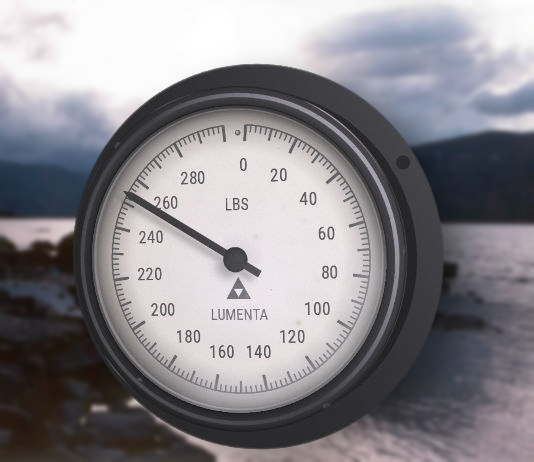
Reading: value=254 unit=lb
